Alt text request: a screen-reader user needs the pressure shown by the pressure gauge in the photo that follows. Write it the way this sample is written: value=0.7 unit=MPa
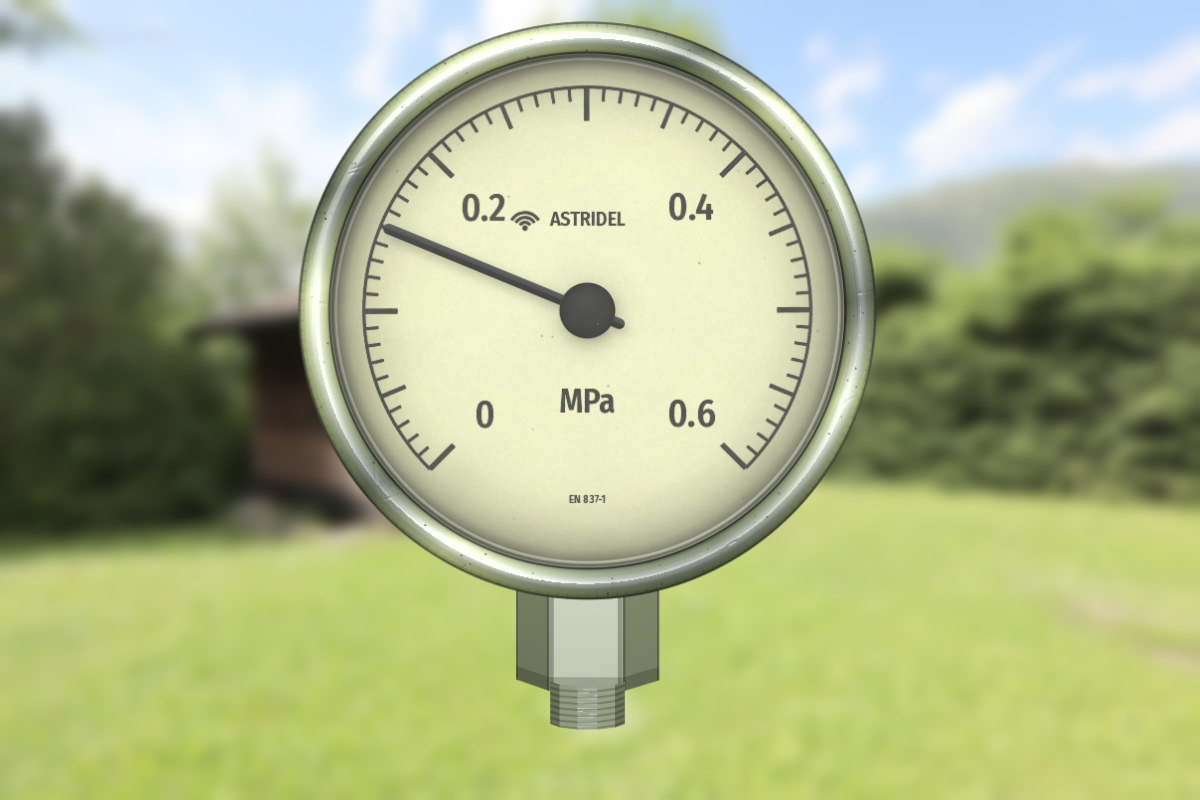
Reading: value=0.15 unit=MPa
